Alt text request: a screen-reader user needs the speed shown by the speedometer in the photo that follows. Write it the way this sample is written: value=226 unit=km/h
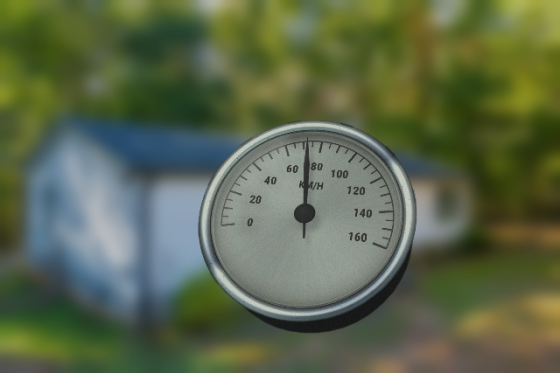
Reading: value=72.5 unit=km/h
